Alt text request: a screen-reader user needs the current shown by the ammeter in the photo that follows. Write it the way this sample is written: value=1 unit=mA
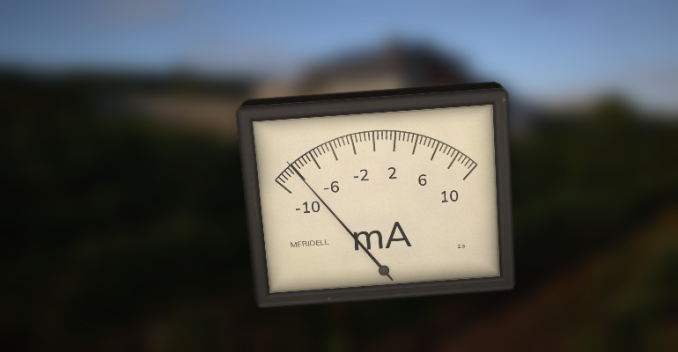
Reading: value=-8 unit=mA
